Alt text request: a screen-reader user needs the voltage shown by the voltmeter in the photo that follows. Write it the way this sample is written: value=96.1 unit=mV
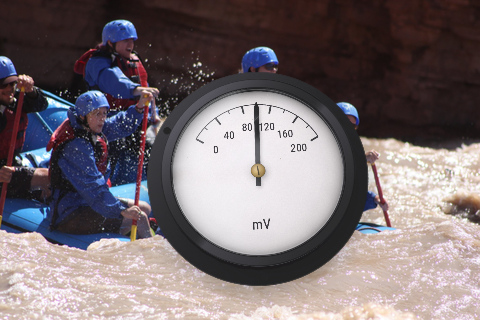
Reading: value=100 unit=mV
